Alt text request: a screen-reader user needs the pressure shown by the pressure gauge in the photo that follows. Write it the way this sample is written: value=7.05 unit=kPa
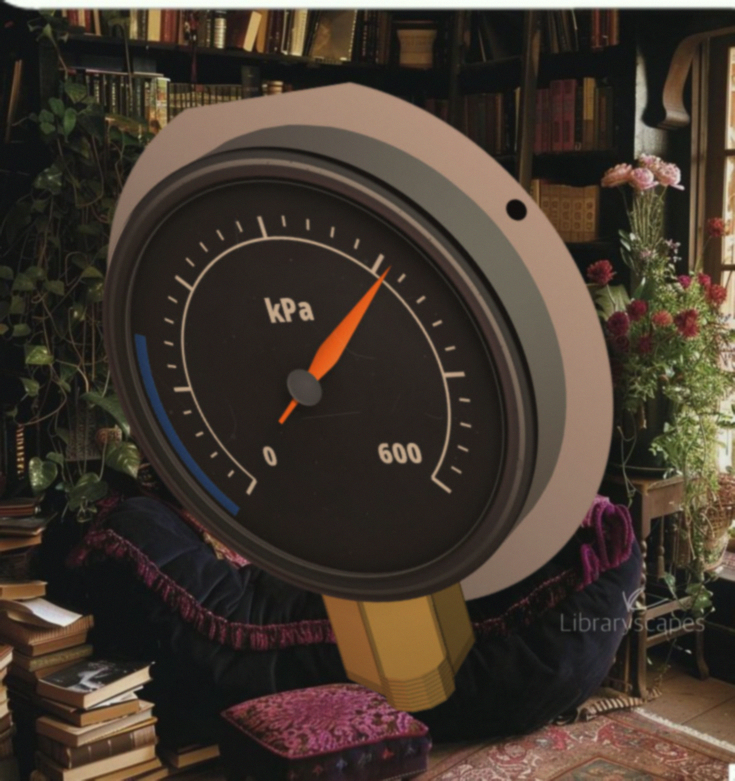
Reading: value=410 unit=kPa
